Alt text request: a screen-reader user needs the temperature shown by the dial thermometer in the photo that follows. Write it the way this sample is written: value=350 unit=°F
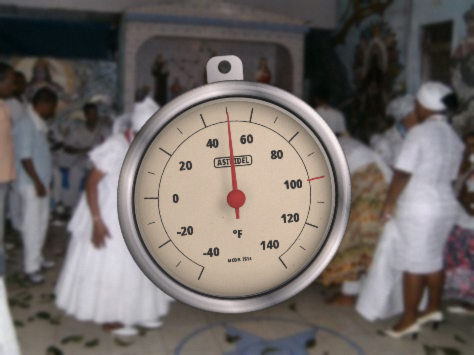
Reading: value=50 unit=°F
